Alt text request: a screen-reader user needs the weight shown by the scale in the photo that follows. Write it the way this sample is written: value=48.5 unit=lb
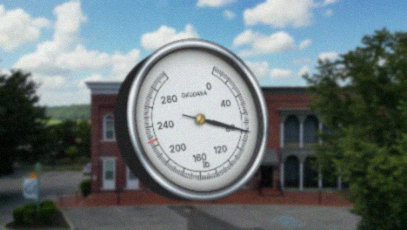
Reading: value=80 unit=lb
